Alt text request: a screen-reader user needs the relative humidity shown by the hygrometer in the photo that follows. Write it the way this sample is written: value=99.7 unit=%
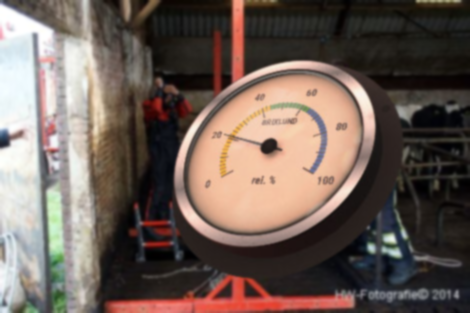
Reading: value=20 unit=%
